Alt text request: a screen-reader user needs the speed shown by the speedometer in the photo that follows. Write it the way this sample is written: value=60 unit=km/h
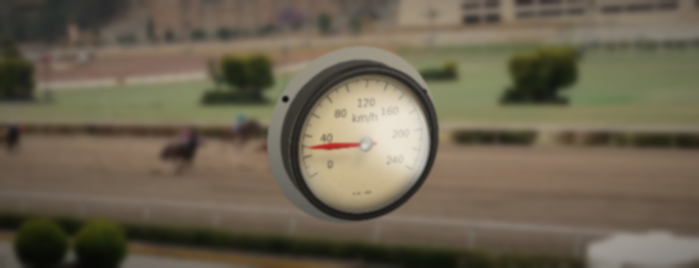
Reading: value=30 unit=km/h
